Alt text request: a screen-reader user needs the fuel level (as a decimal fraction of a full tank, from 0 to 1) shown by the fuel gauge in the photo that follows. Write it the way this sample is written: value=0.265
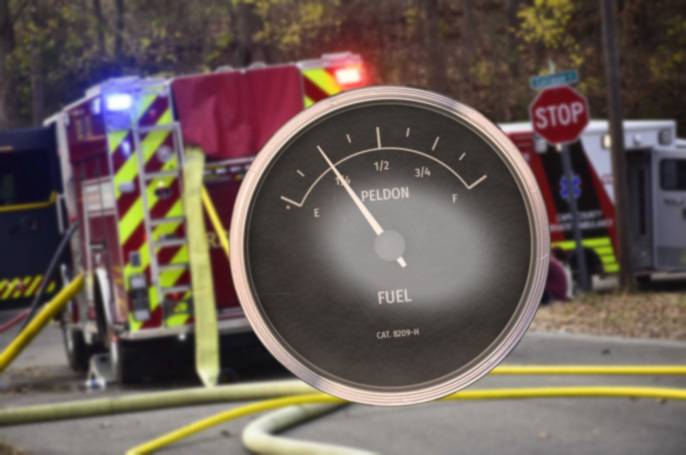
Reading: value=0.25
